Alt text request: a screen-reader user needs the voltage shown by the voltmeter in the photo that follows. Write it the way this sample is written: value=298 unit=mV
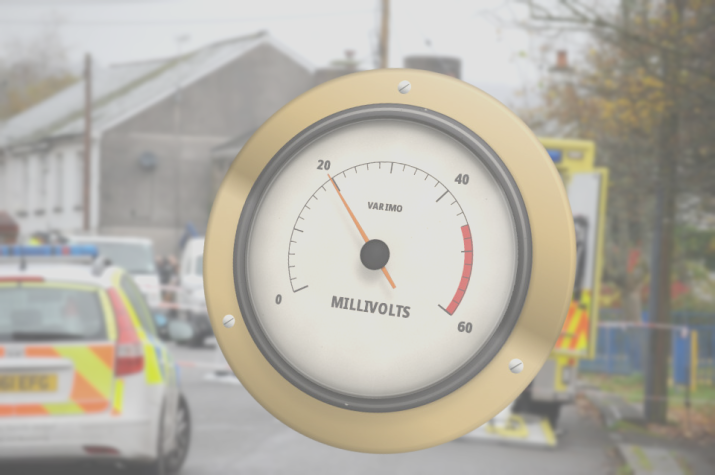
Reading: value=20 unit=mV
